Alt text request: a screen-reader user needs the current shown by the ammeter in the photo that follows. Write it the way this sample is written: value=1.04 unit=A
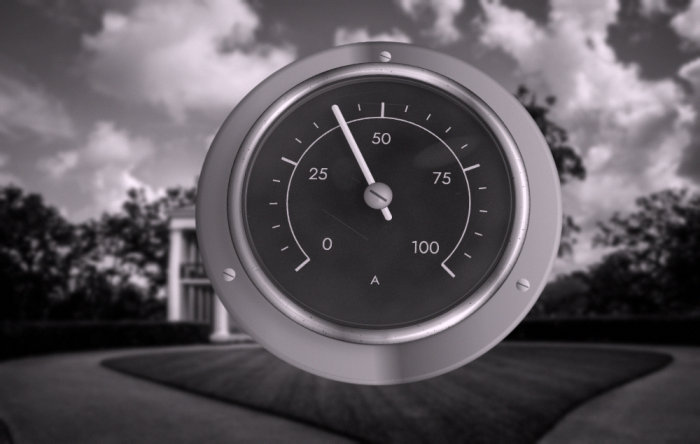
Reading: value=40 unit=A
